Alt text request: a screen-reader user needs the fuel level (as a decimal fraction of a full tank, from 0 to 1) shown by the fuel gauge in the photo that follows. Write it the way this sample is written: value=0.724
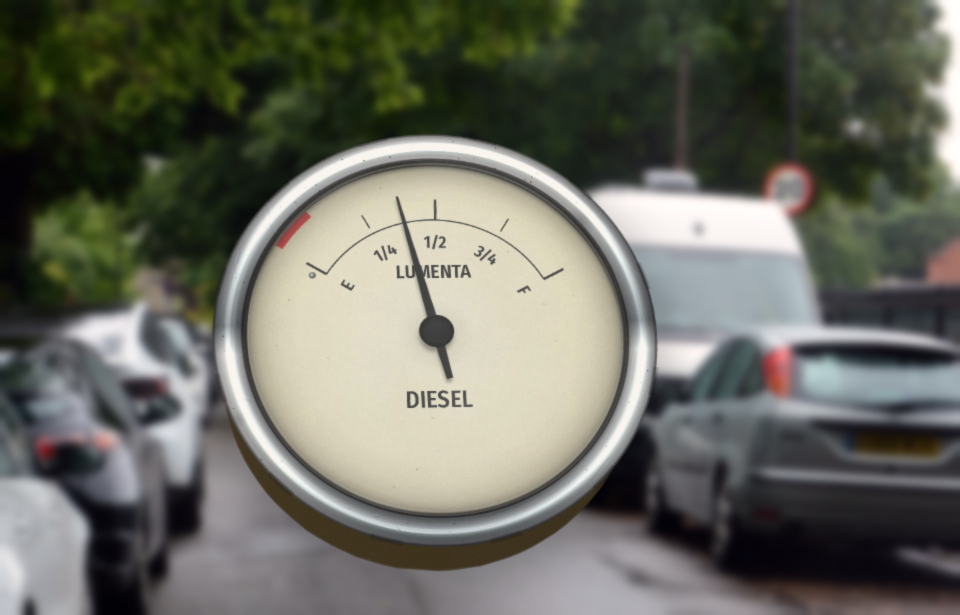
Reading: value=0.375
